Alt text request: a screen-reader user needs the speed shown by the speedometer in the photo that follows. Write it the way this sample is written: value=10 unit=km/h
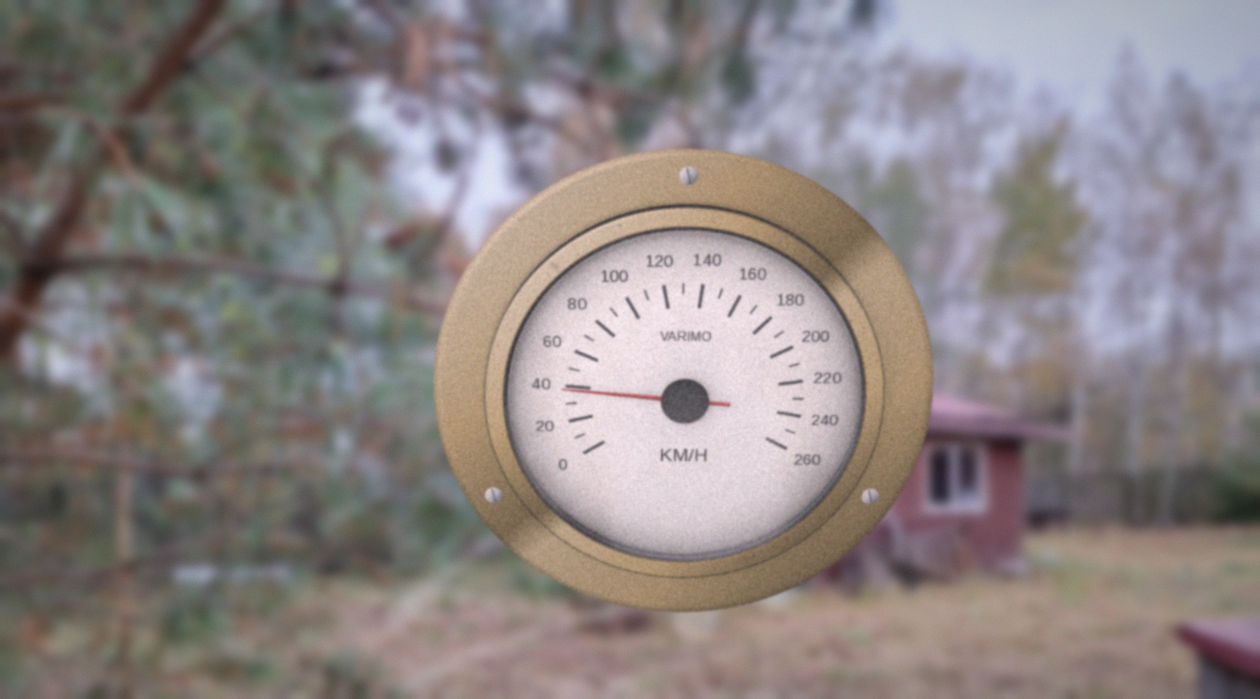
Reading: value=40 unit=km/h
